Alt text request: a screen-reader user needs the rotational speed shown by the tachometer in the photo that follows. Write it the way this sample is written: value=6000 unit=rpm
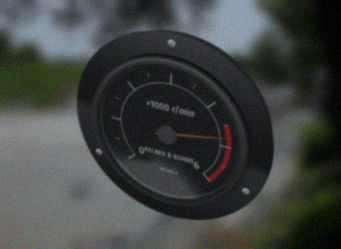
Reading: value=4750 unit=rpm
